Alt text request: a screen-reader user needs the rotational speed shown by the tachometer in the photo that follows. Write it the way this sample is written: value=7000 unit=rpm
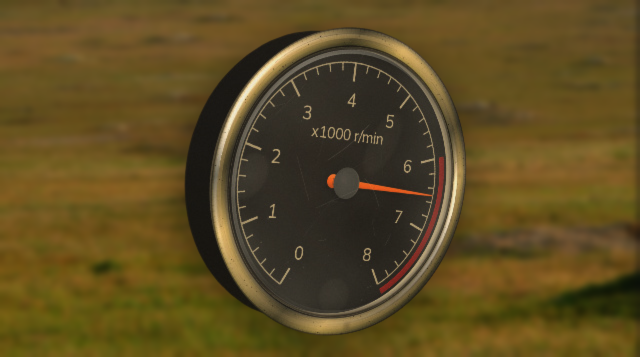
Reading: value=6500 unit=rpm
